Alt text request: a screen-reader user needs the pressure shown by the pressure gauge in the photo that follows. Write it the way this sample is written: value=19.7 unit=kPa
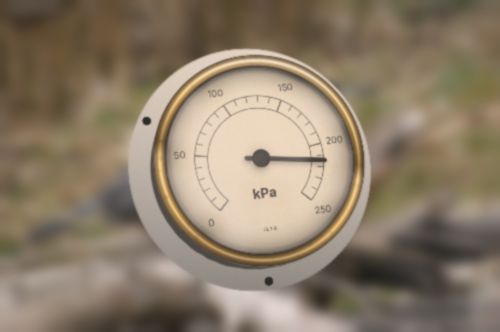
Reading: value=215 unit=kPa
